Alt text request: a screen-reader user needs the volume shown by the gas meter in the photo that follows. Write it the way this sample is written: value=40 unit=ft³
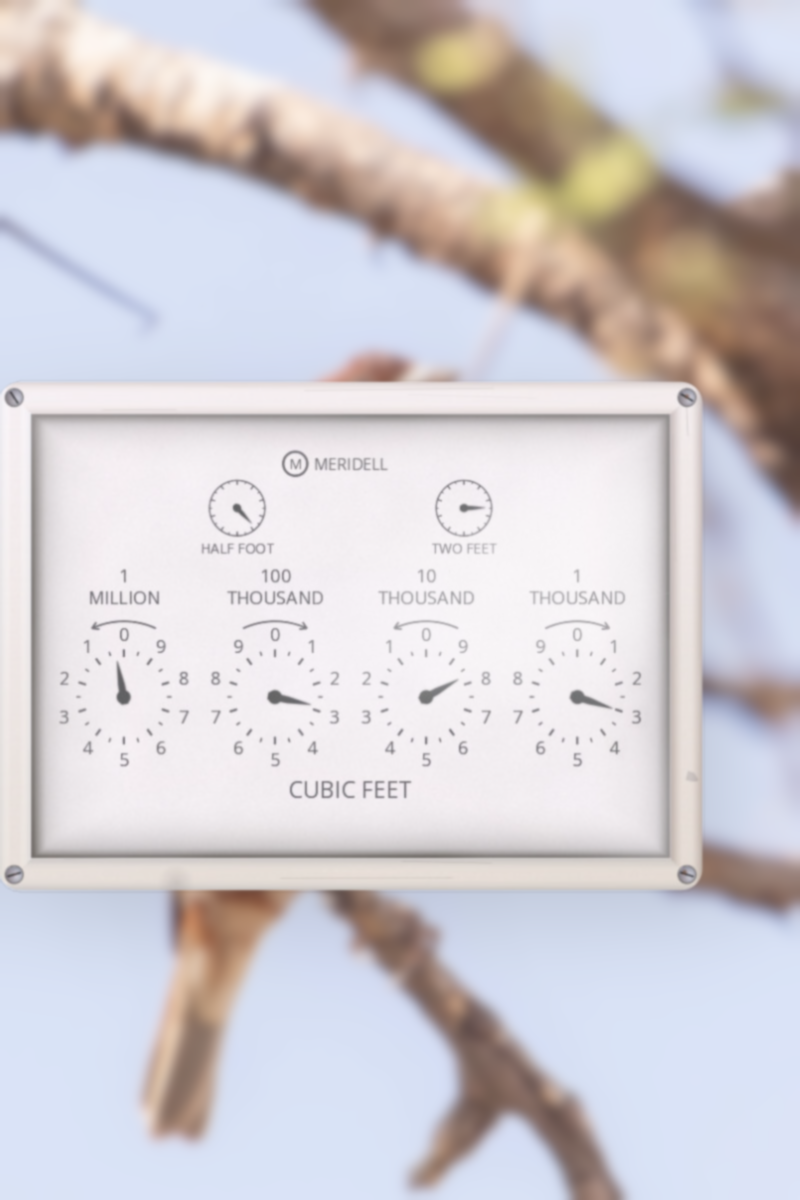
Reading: value=28300 unit=ft³
